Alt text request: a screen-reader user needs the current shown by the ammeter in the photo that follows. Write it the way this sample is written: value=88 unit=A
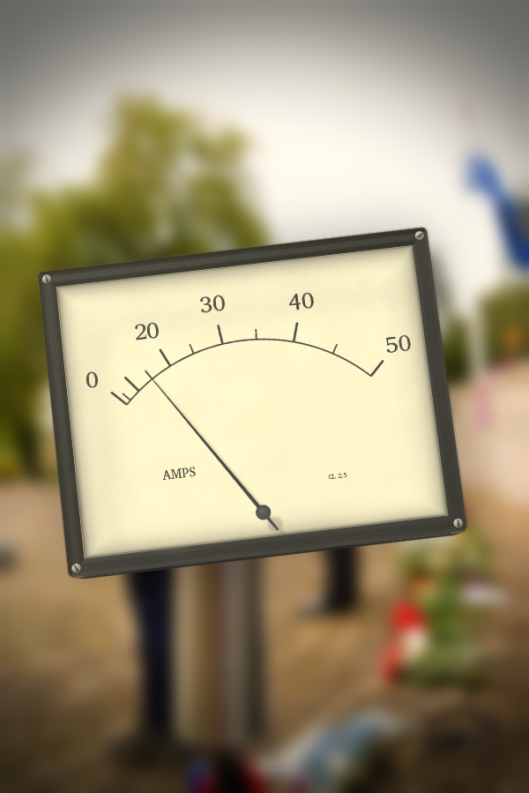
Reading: value=15 unit=A
